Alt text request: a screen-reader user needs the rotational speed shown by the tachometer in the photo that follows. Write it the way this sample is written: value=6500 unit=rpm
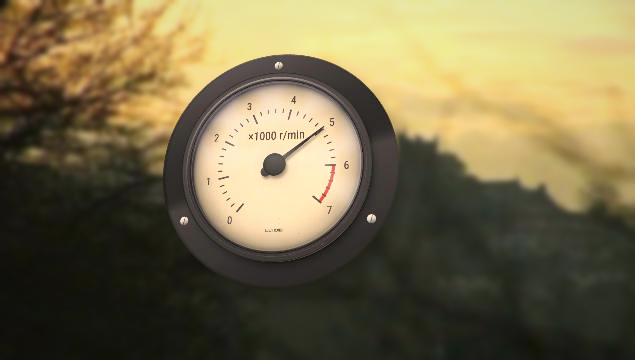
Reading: value=5000 unit=rpm
